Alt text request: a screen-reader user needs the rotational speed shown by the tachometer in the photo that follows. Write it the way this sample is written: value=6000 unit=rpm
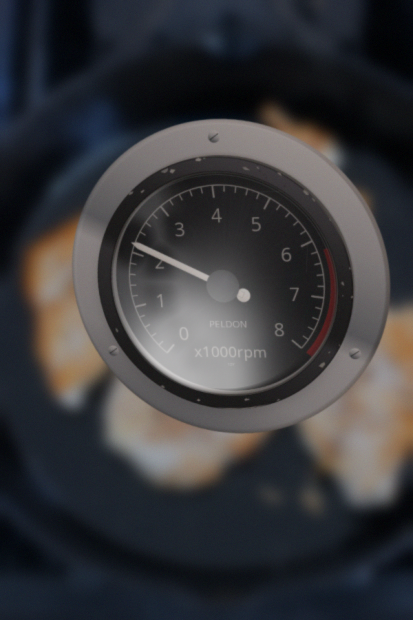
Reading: value=2200 unit=rpm
